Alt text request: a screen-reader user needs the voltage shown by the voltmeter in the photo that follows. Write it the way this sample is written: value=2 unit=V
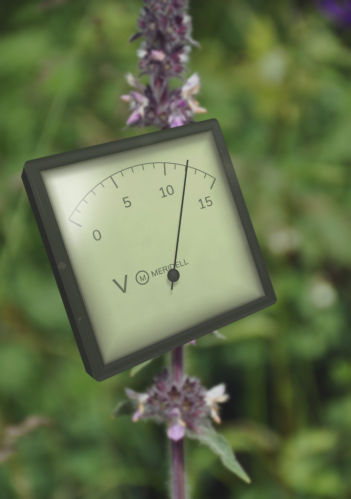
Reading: value=12 unit=V
